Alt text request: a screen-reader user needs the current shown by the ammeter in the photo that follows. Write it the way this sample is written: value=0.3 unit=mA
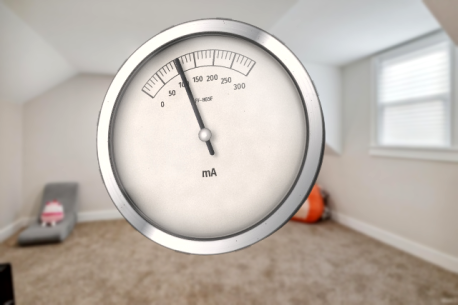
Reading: value=110 unit=mA
